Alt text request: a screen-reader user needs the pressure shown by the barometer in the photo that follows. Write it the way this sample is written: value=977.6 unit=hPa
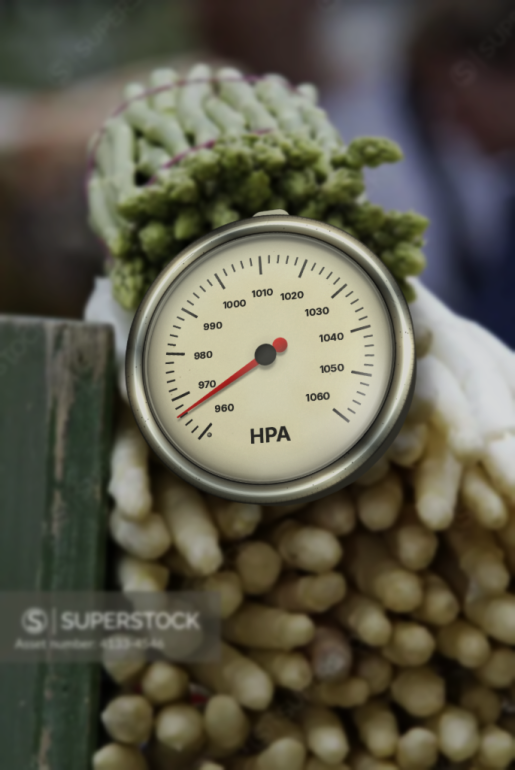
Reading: value=966 unit=hPa
